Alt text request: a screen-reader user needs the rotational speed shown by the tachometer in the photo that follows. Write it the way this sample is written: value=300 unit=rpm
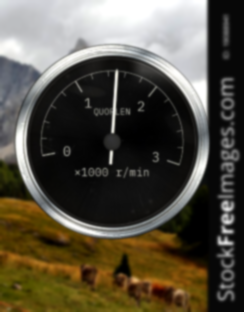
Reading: value=1500 unit=rpm
